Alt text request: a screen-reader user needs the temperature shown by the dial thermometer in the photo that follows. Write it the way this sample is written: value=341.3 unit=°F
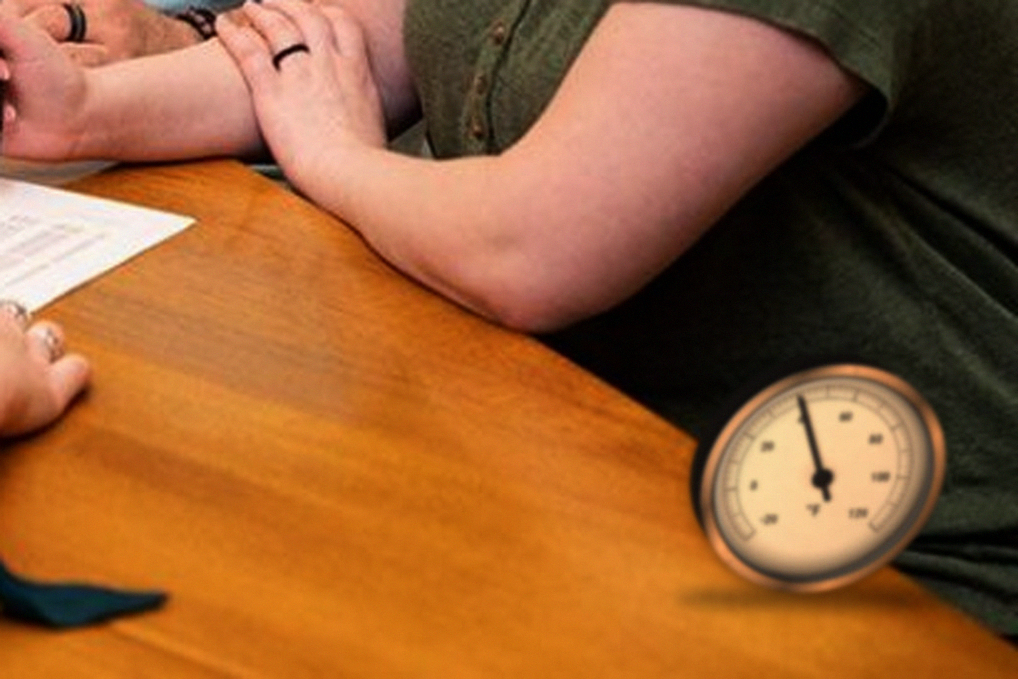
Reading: value=40 unit=°F
